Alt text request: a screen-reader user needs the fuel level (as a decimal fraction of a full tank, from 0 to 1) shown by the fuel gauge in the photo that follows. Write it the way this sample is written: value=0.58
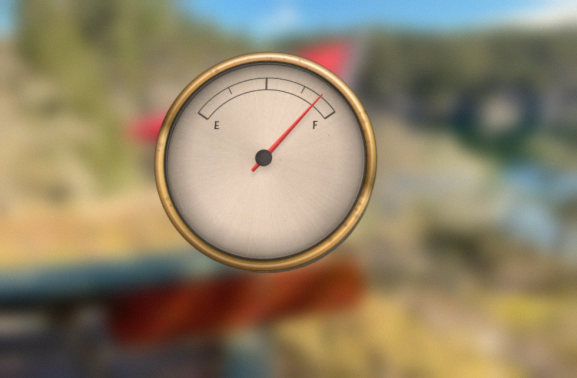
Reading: value=0.875
